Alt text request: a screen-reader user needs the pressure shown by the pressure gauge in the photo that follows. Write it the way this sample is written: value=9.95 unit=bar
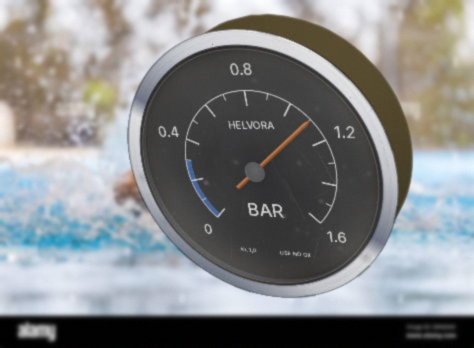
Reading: value=1.1 unit=bar
